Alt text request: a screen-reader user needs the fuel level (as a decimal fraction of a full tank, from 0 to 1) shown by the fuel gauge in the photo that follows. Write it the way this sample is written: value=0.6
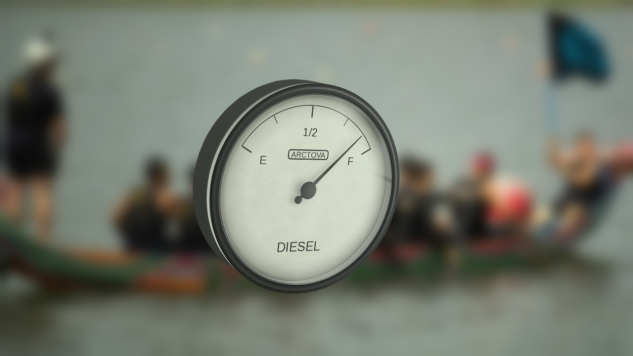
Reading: value=0.875
